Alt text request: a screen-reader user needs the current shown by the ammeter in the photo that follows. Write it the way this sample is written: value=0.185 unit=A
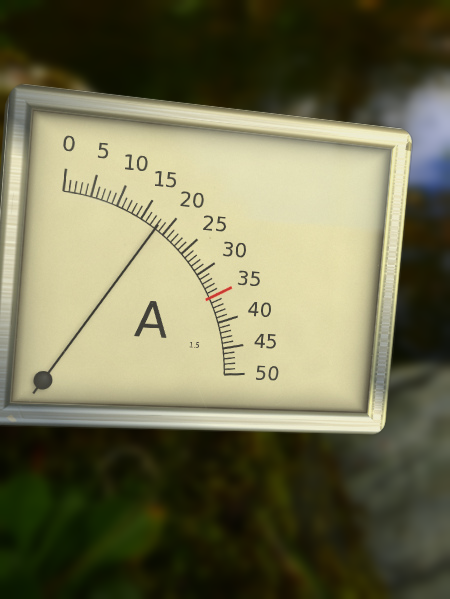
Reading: value=18 unit=A
